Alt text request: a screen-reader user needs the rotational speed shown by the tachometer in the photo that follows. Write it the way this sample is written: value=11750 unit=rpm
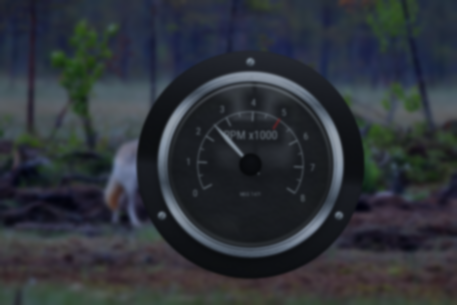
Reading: value=2500 unit=rpm
